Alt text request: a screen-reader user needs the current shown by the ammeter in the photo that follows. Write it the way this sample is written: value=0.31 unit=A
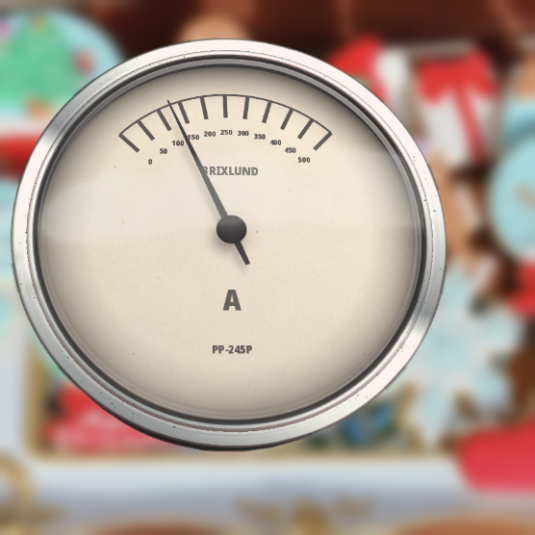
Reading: value=125 unit=A
